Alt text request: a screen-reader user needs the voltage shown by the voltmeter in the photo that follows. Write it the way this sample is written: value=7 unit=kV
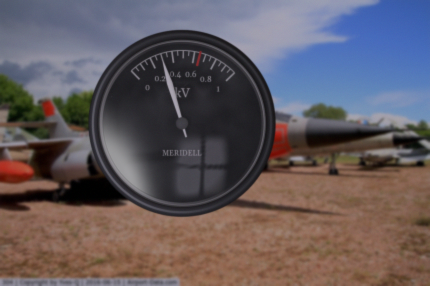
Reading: value=0.3 unit=kV
